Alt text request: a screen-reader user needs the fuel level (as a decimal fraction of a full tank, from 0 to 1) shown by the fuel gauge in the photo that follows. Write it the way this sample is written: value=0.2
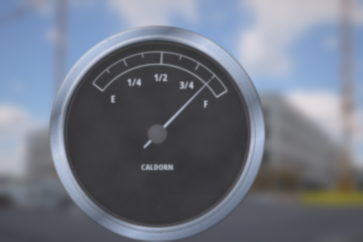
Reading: value=0.875
